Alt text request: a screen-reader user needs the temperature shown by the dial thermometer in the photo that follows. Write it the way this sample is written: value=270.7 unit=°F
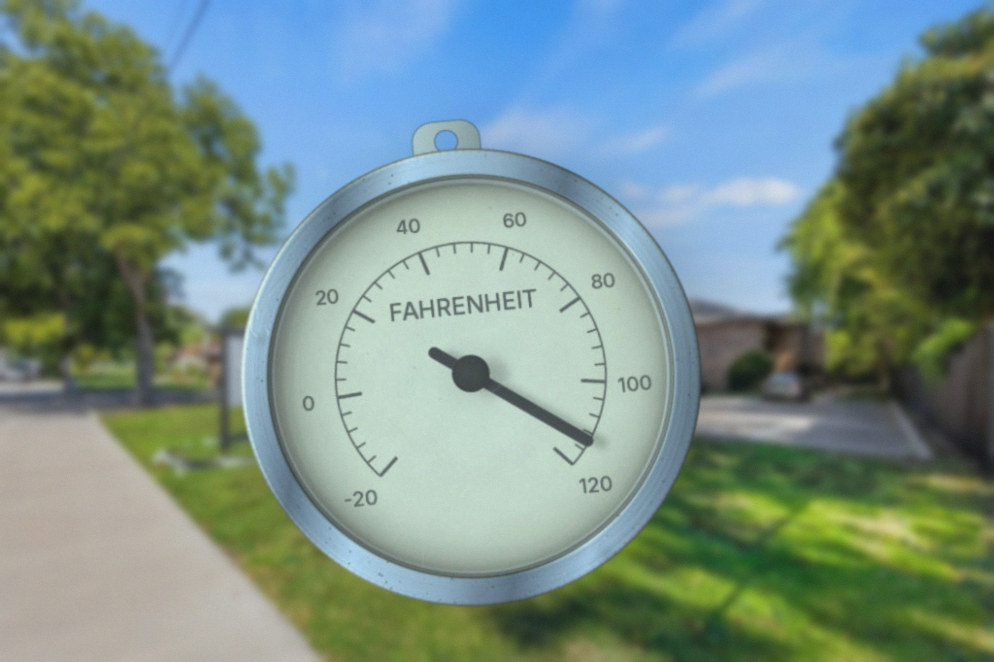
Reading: value=114 unit=°F
